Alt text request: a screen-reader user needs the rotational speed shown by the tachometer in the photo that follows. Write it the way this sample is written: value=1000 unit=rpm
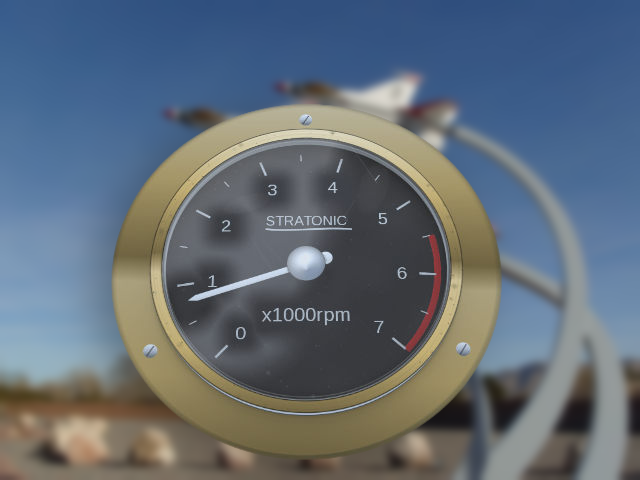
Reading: value=750 unit=rpm
